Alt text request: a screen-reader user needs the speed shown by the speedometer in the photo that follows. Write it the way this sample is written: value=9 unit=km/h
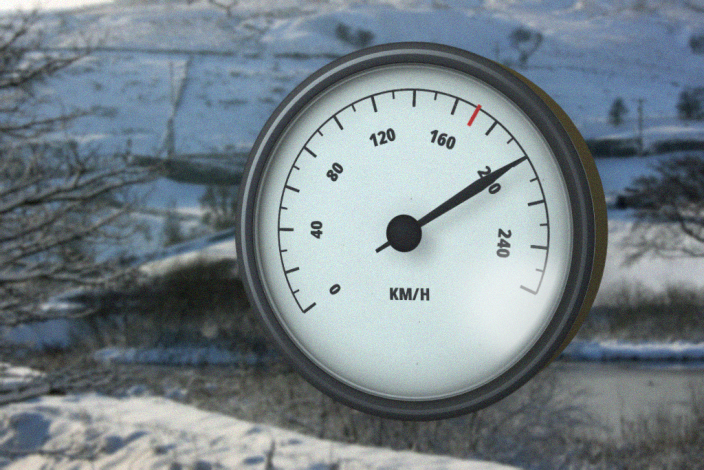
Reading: value=200 unit=km/h
